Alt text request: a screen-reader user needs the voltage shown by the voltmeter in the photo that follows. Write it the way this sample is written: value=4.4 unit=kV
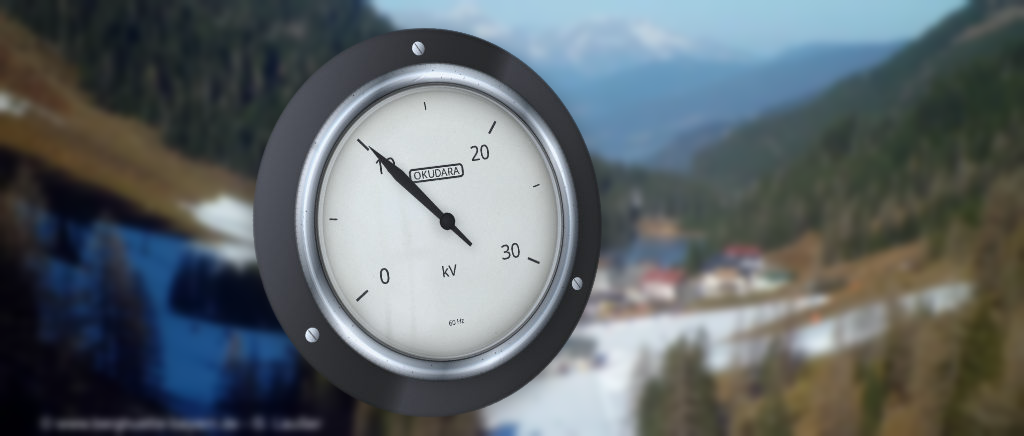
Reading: value=10 unit=kV
